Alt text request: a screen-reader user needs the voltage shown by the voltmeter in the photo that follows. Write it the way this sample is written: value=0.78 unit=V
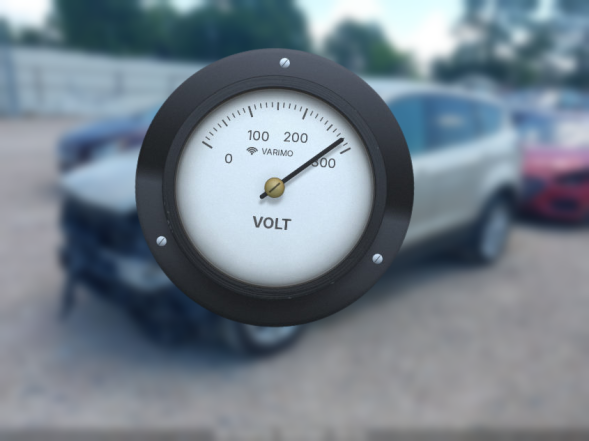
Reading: value=280 unit=V
